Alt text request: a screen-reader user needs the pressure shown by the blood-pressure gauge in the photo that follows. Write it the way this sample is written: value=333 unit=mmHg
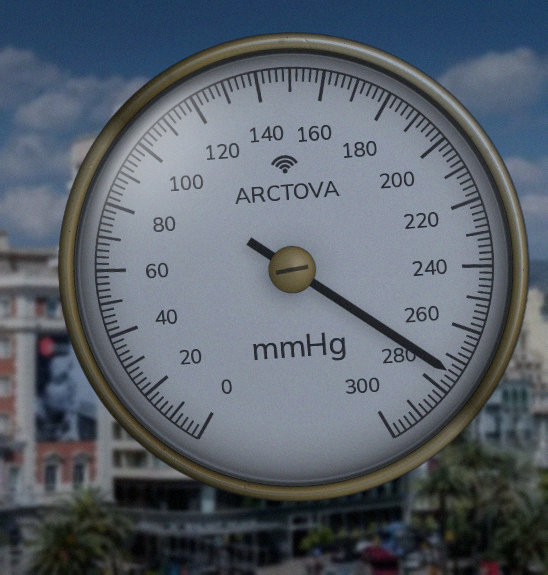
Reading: value=274 unit=mmHg
